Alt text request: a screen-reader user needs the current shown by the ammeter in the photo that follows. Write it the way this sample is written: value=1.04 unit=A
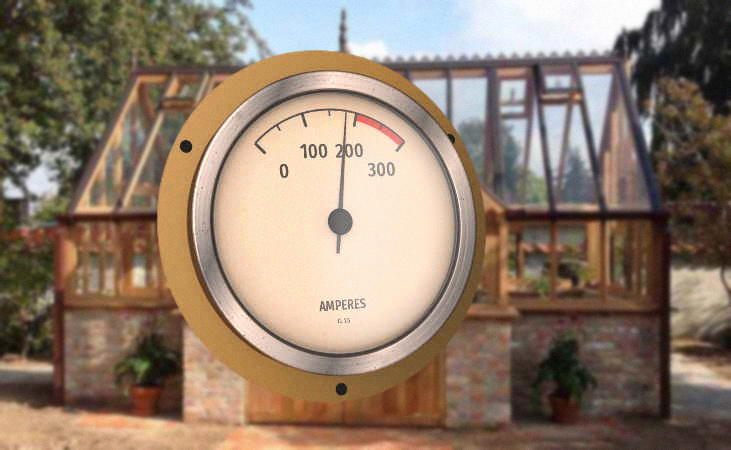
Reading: value=175 unit=A
